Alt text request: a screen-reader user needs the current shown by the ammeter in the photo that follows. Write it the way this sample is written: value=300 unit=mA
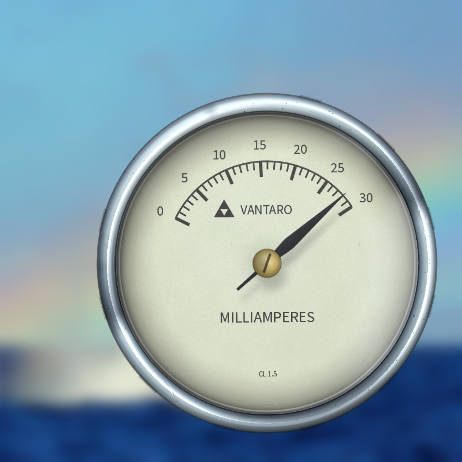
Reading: value=28 unit=mA
